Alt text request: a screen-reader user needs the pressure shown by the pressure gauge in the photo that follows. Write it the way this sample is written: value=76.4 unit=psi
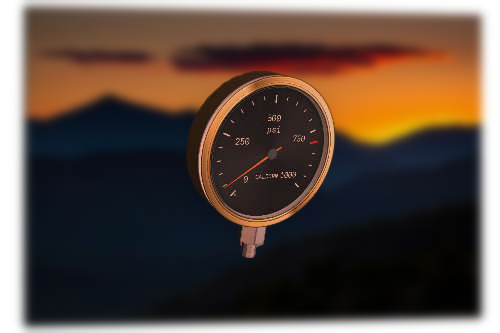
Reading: value=50 unit=psi
